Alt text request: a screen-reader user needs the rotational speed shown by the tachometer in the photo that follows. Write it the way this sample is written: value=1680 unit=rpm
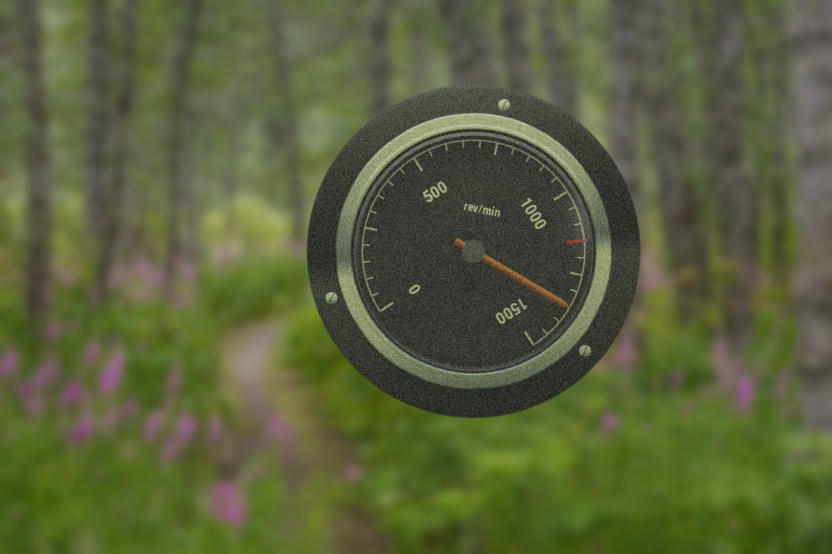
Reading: value=1350 unit=rpm
